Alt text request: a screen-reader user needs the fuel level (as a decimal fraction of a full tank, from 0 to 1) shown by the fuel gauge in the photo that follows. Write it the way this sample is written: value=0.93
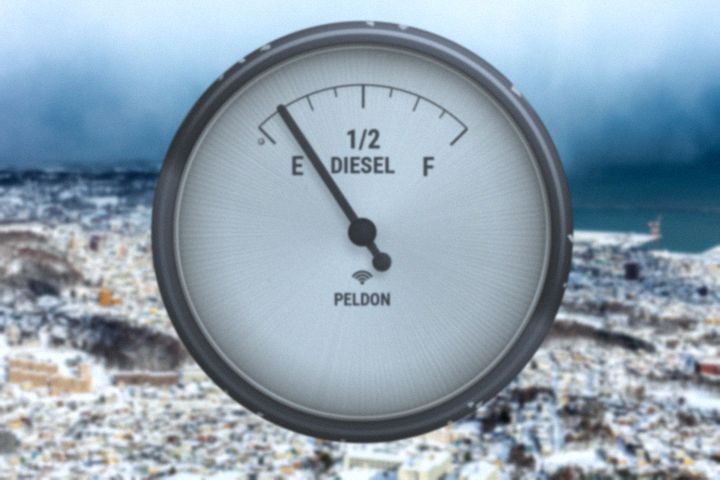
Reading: value=0.125
